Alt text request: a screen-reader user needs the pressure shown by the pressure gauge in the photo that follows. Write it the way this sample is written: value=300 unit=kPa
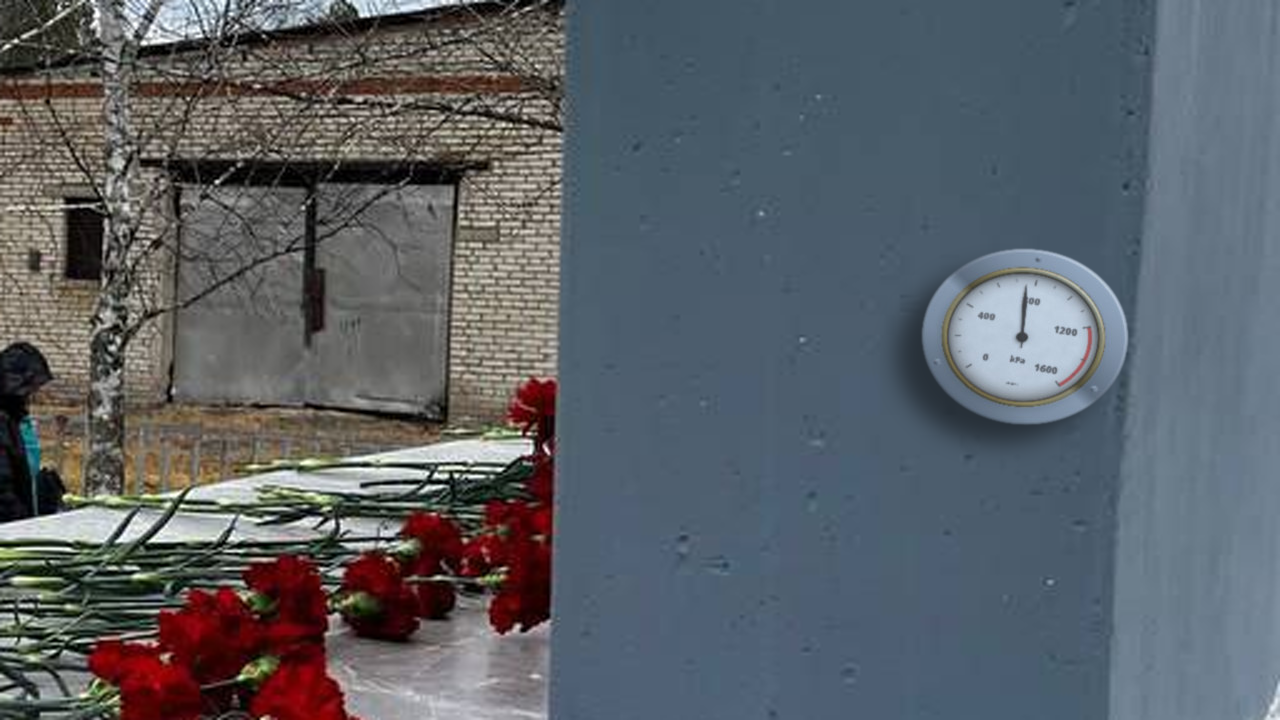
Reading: value=750 unit=kPa
